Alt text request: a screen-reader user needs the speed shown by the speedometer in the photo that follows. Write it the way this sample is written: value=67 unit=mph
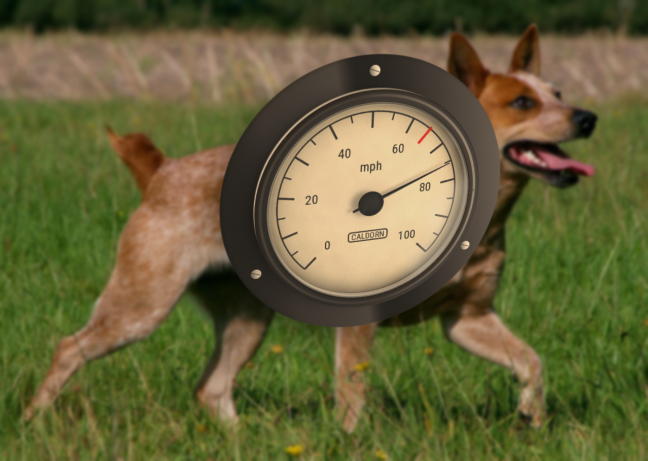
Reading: value=75 unit=mph
